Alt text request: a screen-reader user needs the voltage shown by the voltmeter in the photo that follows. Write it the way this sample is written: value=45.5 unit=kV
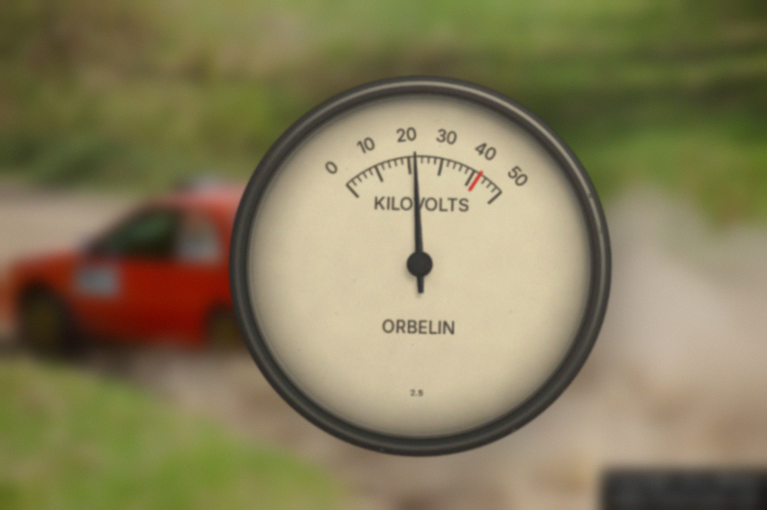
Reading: value=22 unit=kV
